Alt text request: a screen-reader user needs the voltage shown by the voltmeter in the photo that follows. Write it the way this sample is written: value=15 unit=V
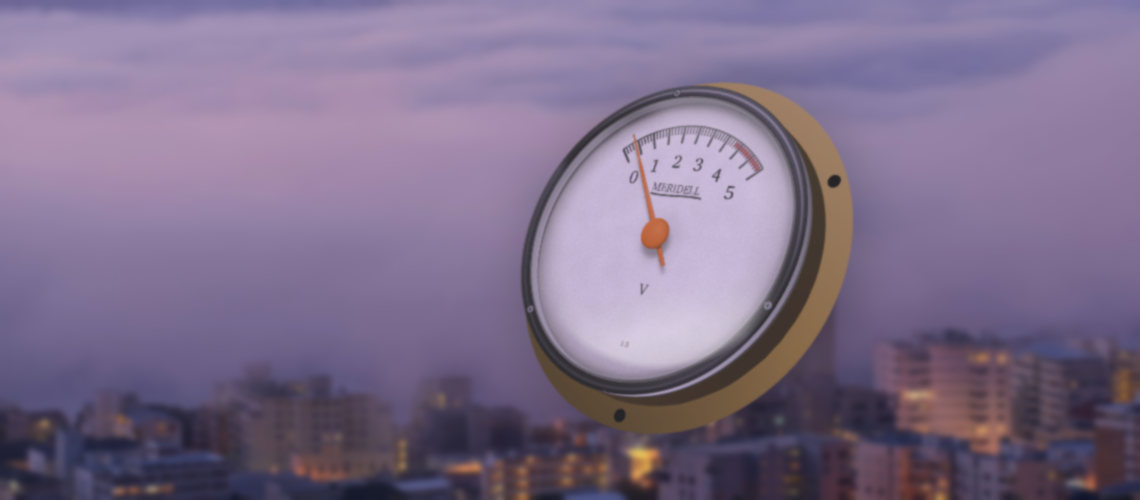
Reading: value=0.5 unit=V
